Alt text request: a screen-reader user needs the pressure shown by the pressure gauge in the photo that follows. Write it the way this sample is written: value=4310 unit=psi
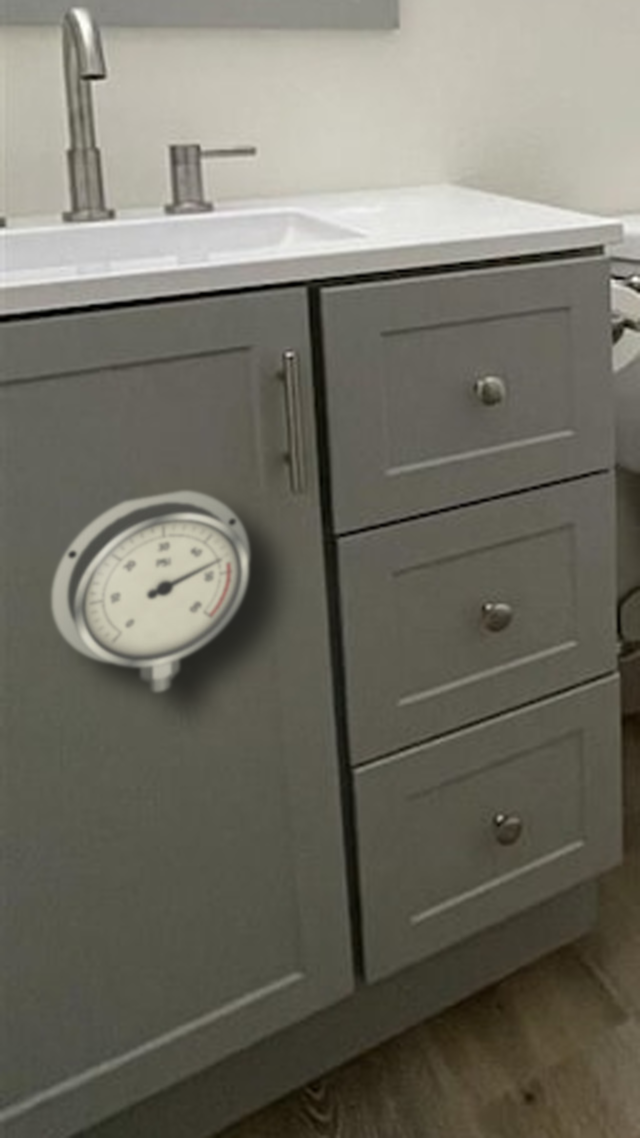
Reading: value=46 unit=psi
